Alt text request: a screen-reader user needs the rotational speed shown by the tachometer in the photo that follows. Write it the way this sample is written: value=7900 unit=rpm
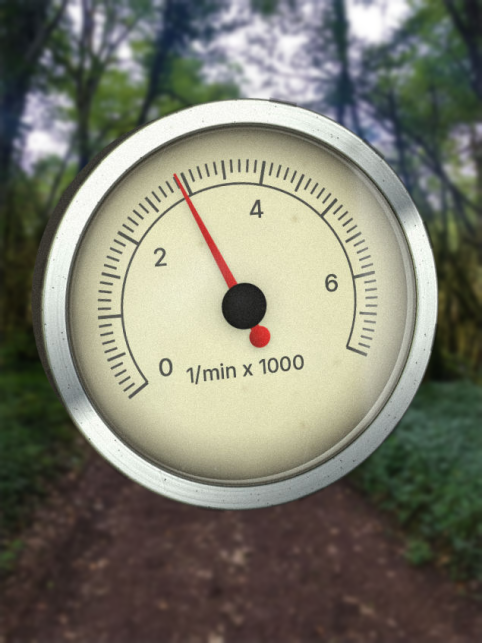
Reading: value=2900 unit=rpm
